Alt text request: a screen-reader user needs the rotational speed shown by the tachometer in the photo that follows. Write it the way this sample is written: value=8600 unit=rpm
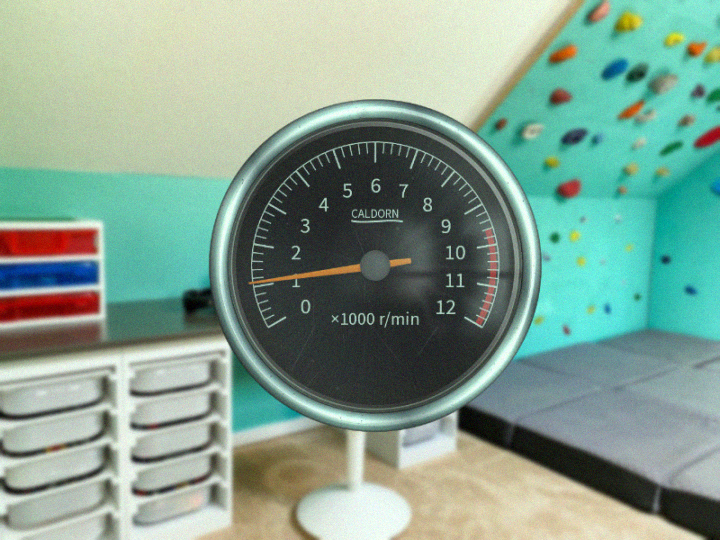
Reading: value=1100 unit=rpm
